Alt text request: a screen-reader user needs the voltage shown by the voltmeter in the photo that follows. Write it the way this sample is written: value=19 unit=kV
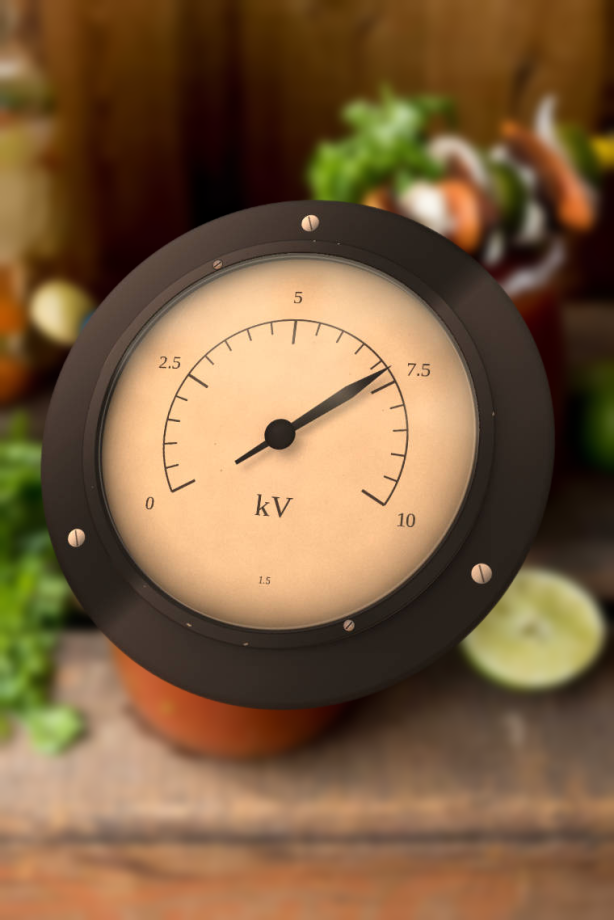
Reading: value=7.25 unit=kV
